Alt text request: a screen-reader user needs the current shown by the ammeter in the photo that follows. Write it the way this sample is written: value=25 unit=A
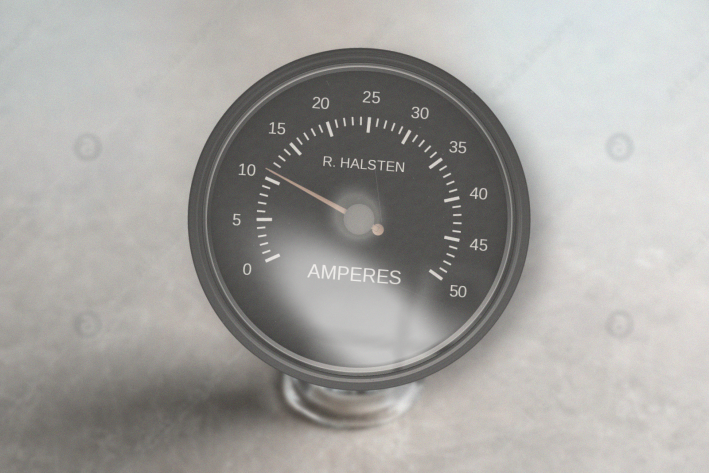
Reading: value=11 unit=A
